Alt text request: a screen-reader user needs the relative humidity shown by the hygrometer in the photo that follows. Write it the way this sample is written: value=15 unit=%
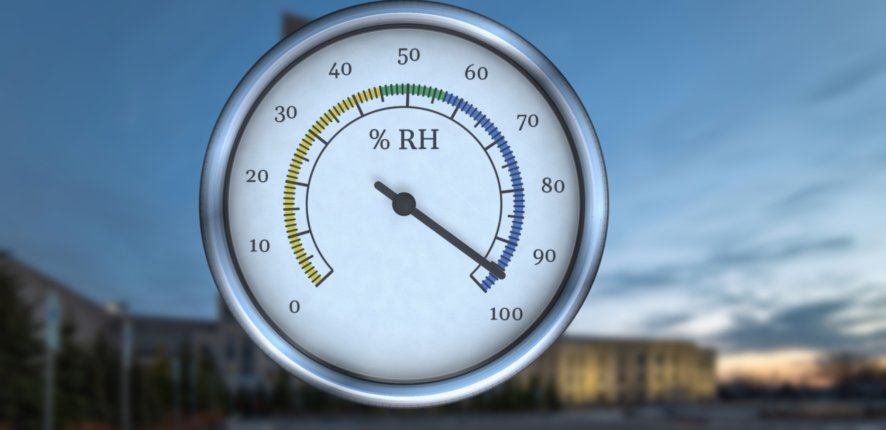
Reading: value=96 unit=%
